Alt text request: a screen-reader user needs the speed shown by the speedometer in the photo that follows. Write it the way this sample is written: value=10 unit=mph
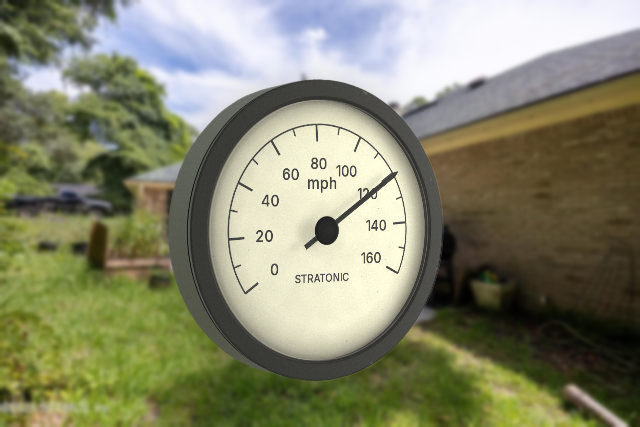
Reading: value=120 unit=mph
